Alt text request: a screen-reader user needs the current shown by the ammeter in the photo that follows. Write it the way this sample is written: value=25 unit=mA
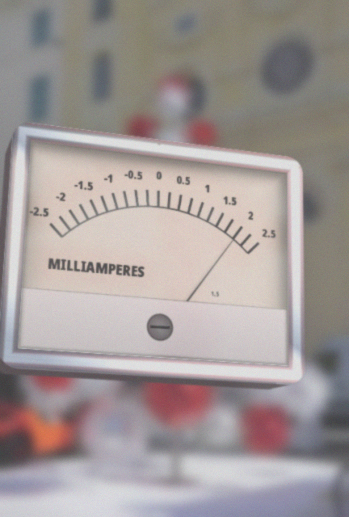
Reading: value=2 unit=mA
